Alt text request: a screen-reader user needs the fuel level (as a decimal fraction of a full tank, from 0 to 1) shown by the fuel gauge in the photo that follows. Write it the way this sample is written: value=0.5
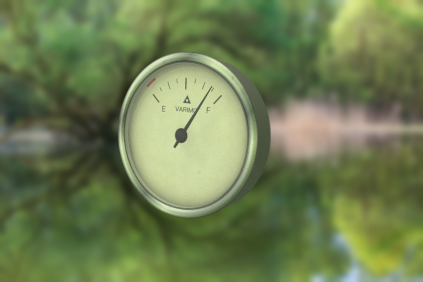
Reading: value=0.875
